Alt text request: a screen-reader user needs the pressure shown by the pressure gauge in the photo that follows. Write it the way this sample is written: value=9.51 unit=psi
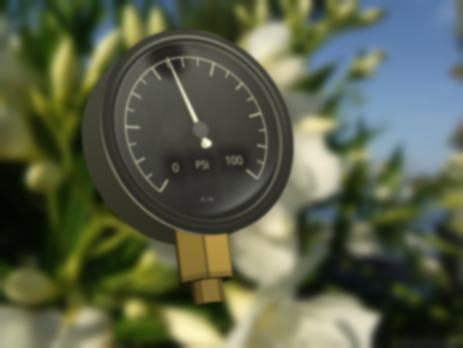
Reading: value=45 unit=psi
